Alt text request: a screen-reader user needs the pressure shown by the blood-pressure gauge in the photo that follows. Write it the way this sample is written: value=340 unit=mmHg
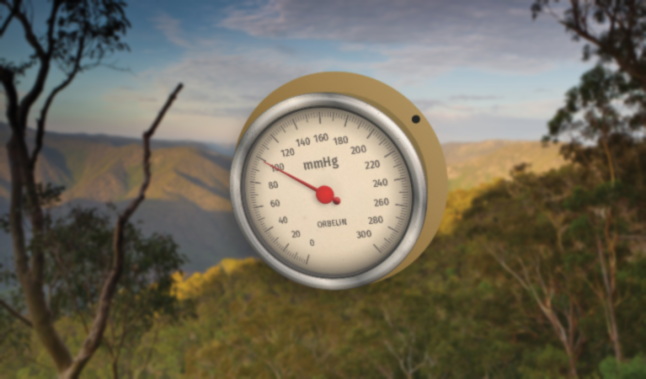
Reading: value=100 unit=mmHg
